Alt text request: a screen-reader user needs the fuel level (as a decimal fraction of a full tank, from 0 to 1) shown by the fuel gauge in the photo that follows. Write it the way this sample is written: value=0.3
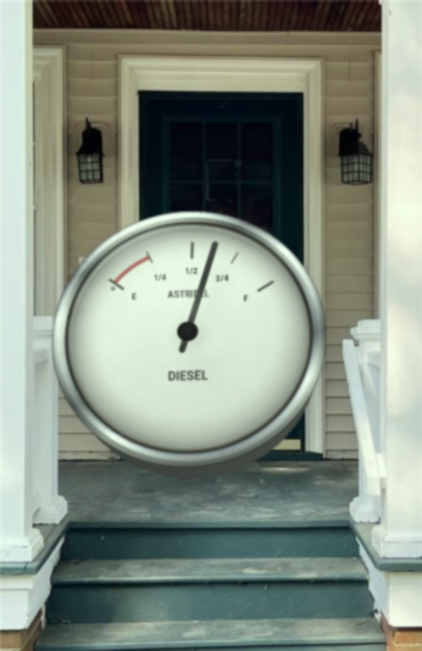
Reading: value=0.625
